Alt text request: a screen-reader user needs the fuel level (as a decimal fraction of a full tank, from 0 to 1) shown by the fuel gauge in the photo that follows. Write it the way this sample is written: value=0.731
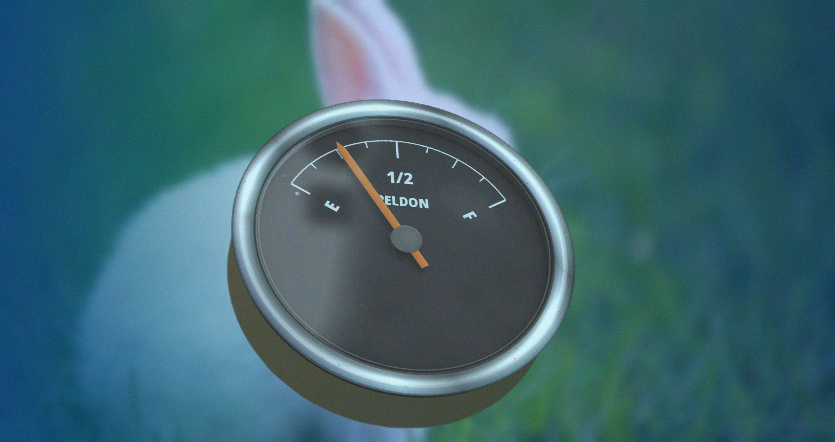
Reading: value=0.25
